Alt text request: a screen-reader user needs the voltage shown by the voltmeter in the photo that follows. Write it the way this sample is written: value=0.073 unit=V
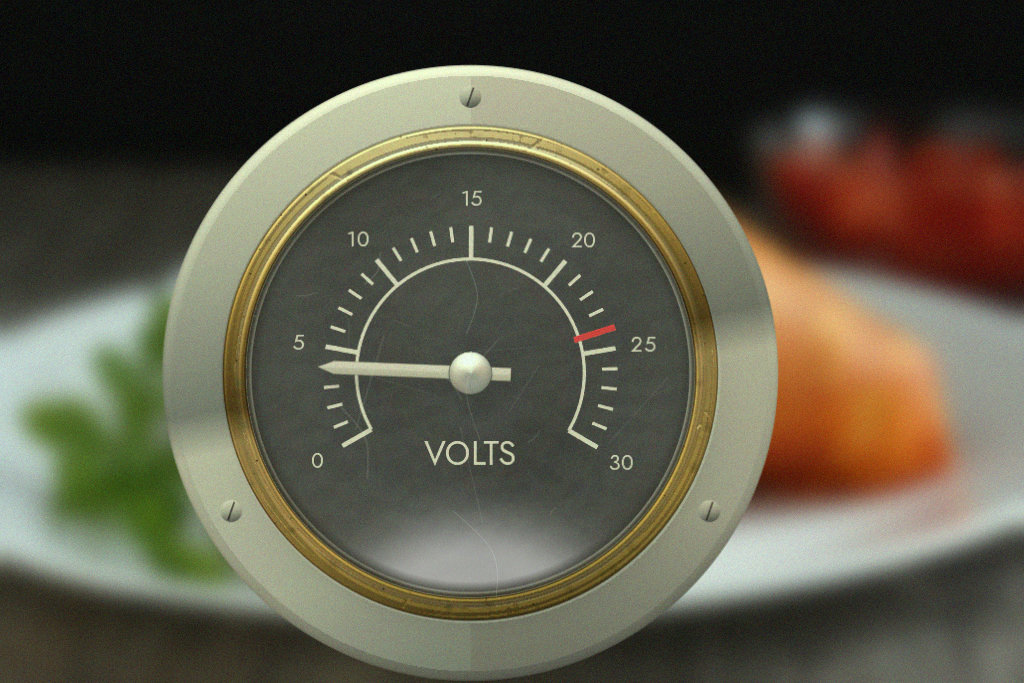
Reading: value=4 unit=V
